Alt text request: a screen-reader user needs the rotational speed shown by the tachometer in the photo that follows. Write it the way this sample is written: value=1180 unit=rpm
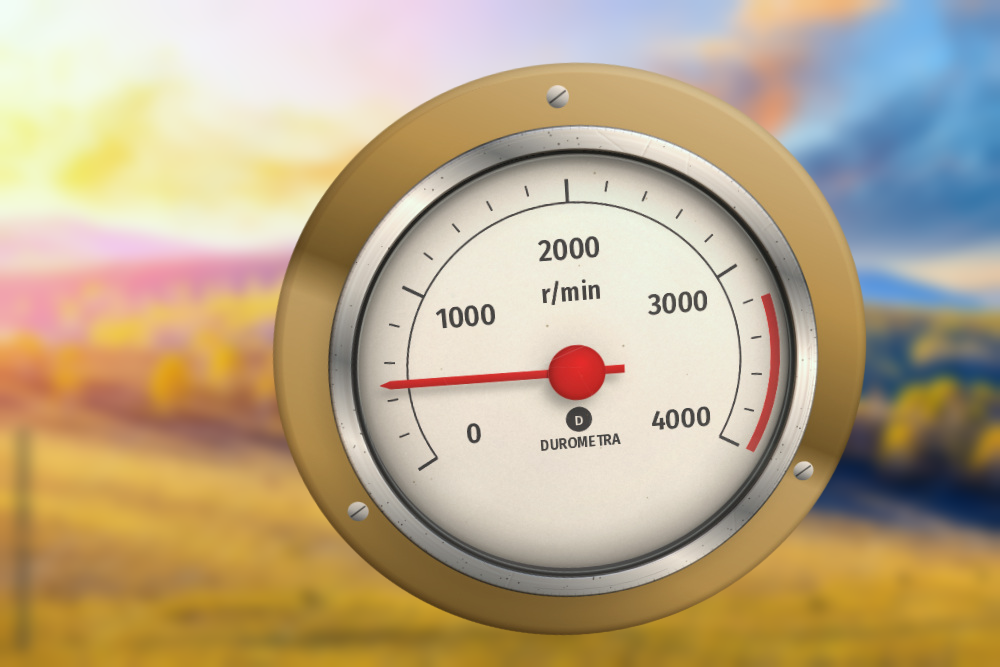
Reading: value=500 unit=rpm
